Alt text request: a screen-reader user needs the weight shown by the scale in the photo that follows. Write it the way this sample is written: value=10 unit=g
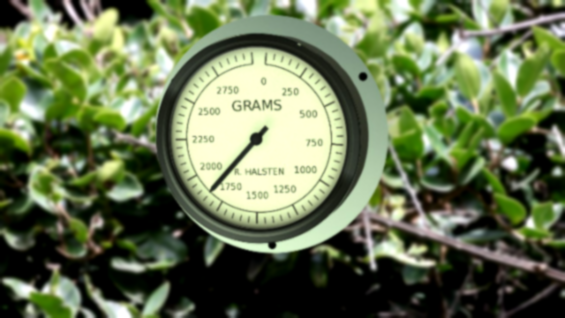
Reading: value=1850 unit=g
